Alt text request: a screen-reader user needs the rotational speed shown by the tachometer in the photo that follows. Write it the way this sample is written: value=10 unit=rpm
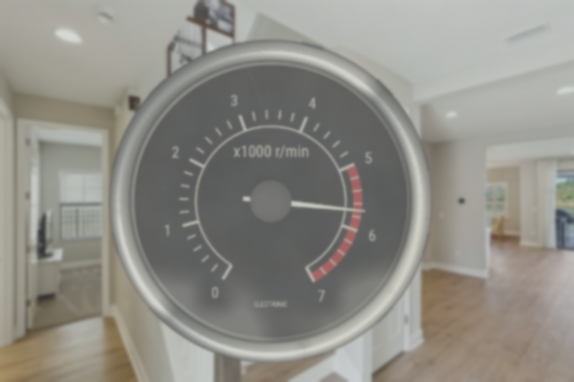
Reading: value=5700 unit=rpm
